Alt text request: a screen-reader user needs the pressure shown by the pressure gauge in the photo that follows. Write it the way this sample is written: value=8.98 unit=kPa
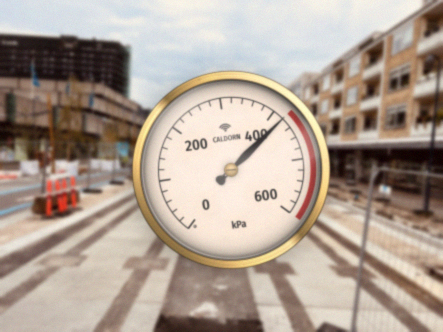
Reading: value=420 unit=kPa
